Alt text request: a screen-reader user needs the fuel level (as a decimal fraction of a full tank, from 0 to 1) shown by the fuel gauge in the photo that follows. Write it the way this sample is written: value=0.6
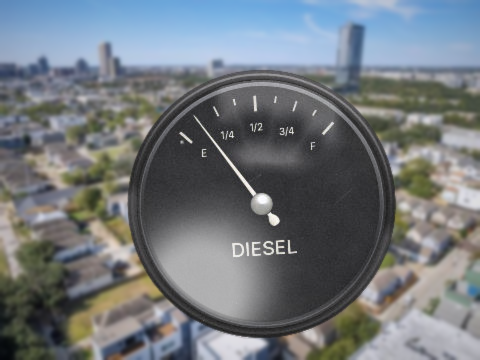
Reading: value=0.125
